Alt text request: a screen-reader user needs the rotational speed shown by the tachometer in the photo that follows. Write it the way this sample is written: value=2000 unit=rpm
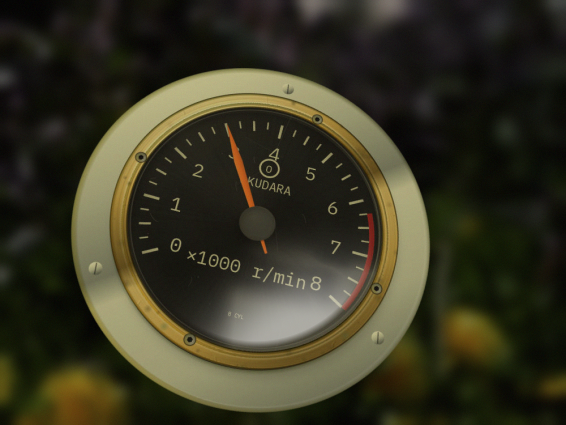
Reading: value=3000 unit=rpm
